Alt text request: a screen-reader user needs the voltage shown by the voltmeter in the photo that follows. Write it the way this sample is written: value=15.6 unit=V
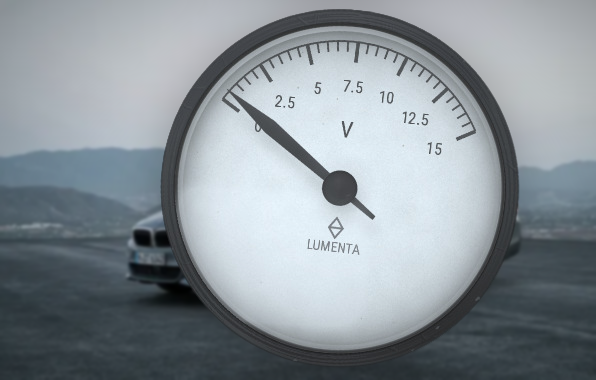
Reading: value=0.5 unit=V
